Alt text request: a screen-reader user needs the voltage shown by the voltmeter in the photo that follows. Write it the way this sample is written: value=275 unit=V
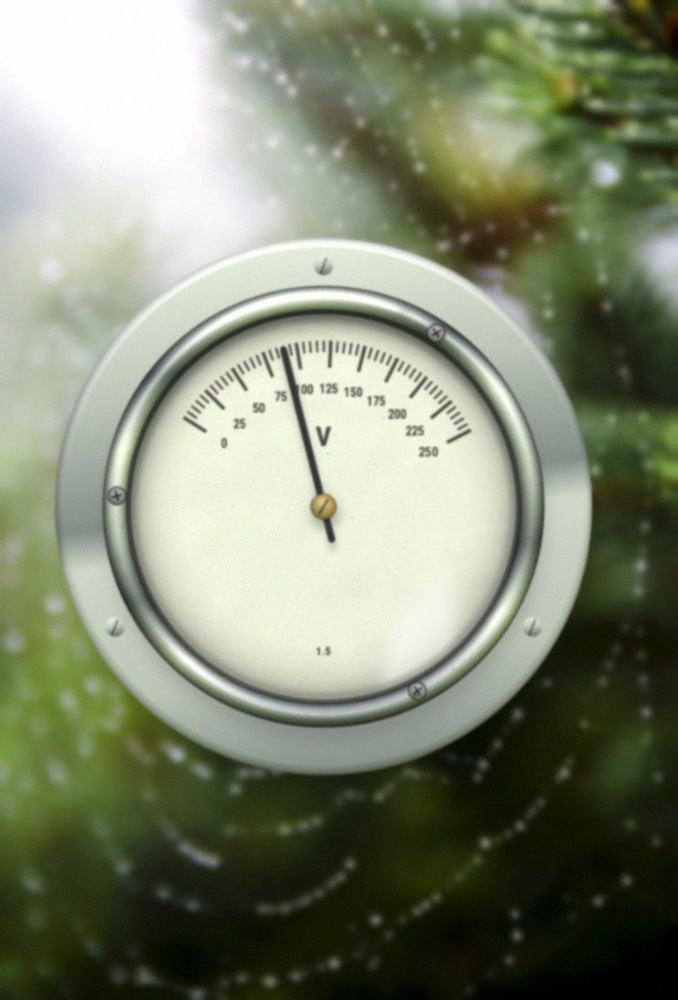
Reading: value=90 unit=V
